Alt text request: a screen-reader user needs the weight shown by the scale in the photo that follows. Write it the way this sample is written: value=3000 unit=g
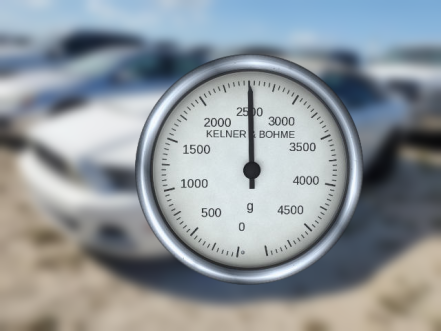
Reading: value=2500 unit=g
